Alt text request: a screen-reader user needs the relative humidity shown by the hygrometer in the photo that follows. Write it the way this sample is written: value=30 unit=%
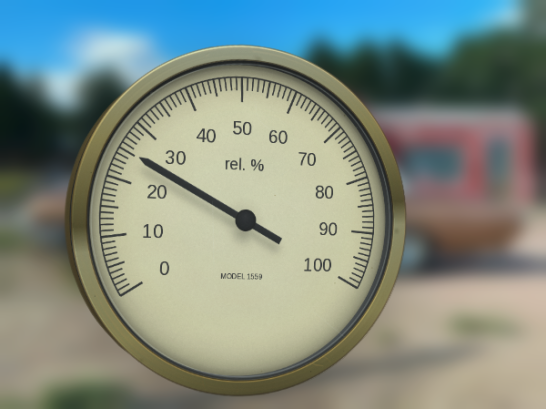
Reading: value=25 unit=%
